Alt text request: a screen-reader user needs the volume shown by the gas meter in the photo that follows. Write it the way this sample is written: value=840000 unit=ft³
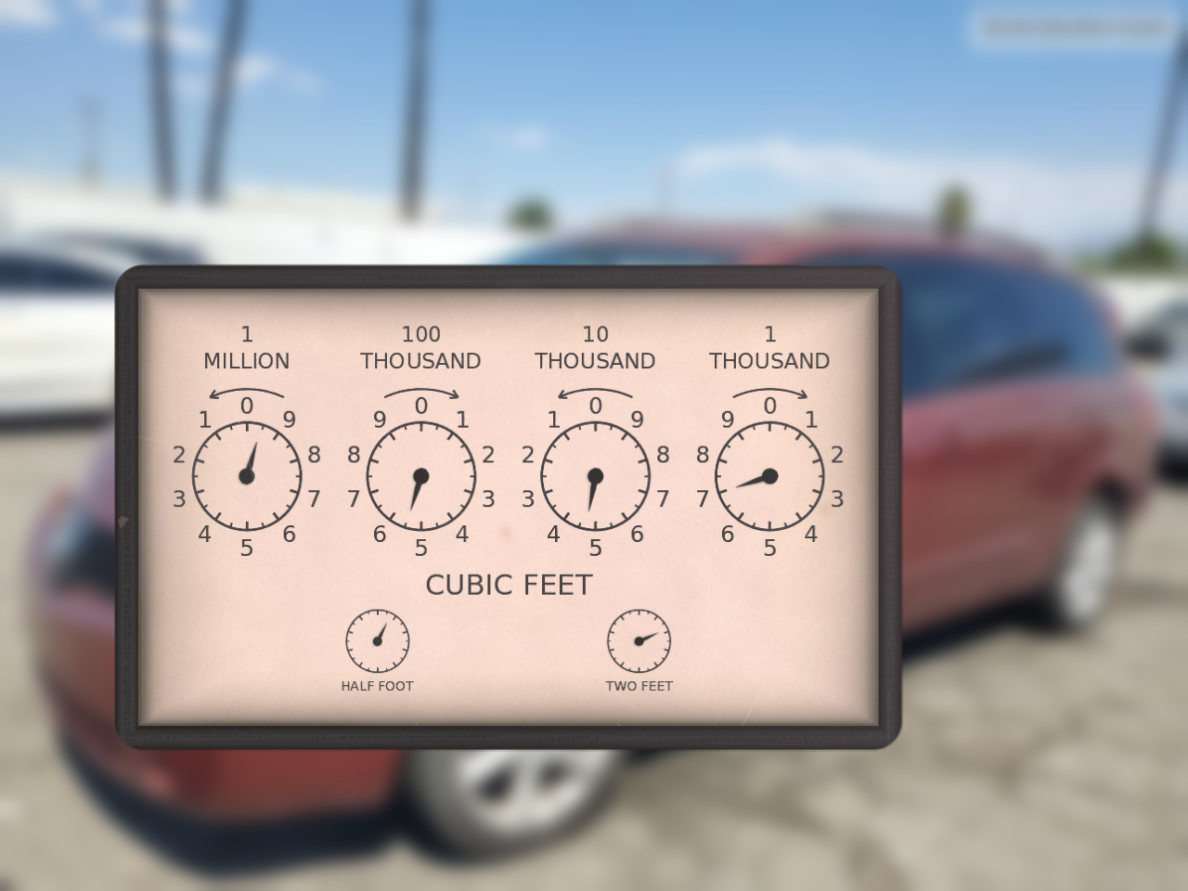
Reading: value=954700 unit=ft³
